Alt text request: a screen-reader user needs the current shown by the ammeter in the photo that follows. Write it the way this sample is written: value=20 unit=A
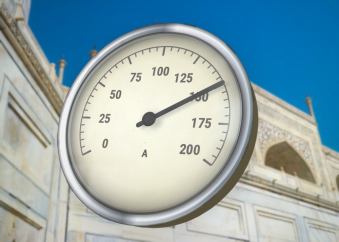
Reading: value=150 unit=A
